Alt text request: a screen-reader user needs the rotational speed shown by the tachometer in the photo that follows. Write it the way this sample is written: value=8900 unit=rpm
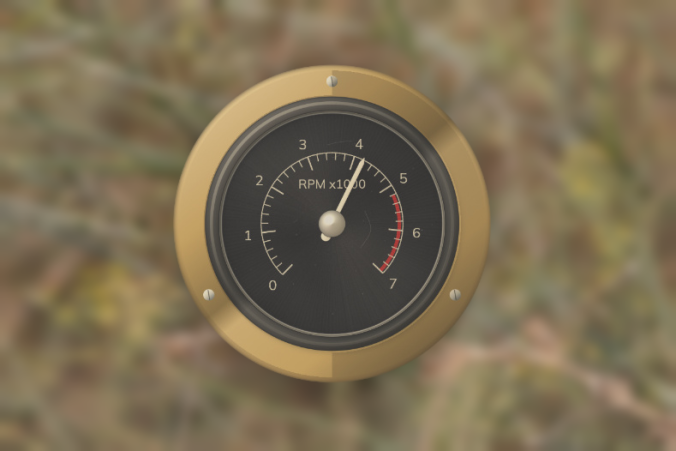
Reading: value=4200 unit=rpm
